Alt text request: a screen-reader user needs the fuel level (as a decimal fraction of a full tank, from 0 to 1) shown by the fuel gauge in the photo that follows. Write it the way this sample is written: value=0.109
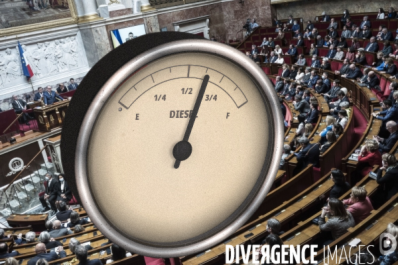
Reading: value=0.625
